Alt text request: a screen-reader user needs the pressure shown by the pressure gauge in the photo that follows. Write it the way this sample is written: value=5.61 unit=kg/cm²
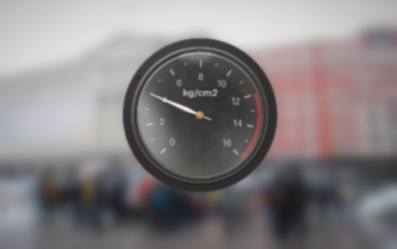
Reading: value=4 unit=kg/cm²
